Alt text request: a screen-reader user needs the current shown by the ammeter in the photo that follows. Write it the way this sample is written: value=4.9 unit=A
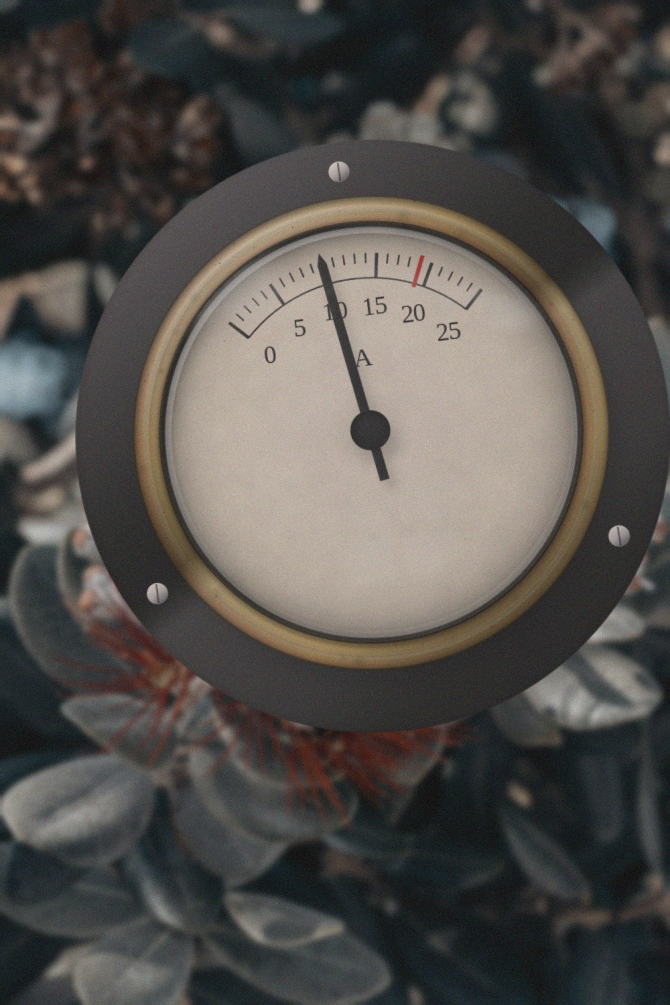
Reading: value=10 unit=A
